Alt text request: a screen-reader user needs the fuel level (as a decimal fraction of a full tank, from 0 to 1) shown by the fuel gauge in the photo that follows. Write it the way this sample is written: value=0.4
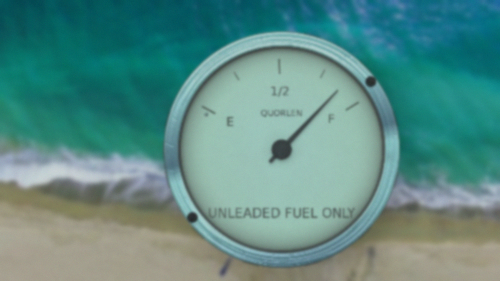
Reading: value=0.875
